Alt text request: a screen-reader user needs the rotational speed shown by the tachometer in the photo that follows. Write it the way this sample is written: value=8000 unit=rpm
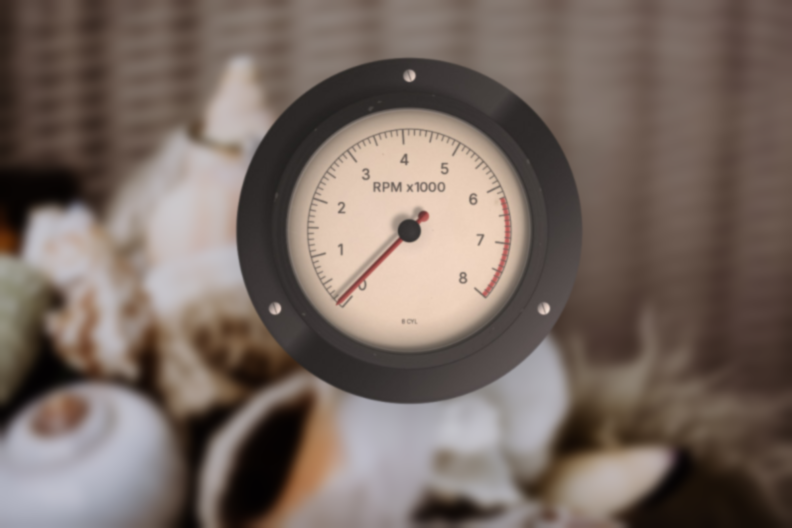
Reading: value=100 unit=rpm
